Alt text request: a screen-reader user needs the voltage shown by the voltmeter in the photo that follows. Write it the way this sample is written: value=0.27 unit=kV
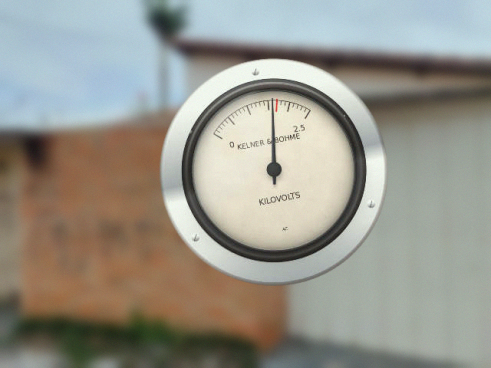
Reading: value=1.6 unit=kV
